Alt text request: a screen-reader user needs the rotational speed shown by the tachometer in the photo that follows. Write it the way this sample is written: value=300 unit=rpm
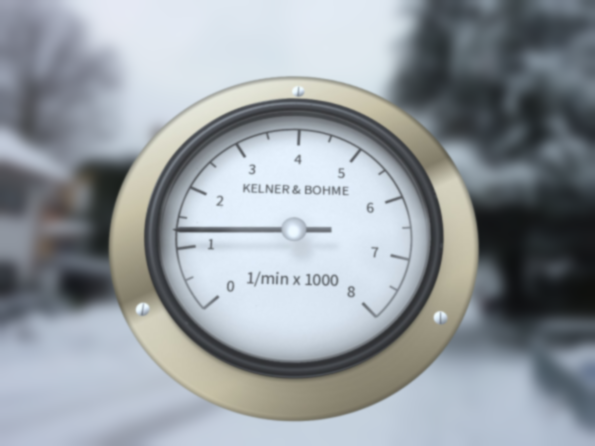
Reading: value=1250 unit=rpm
